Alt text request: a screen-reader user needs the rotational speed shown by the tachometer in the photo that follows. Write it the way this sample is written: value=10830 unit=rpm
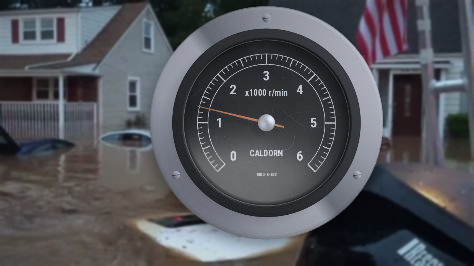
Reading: value=1300 unit=rpm
